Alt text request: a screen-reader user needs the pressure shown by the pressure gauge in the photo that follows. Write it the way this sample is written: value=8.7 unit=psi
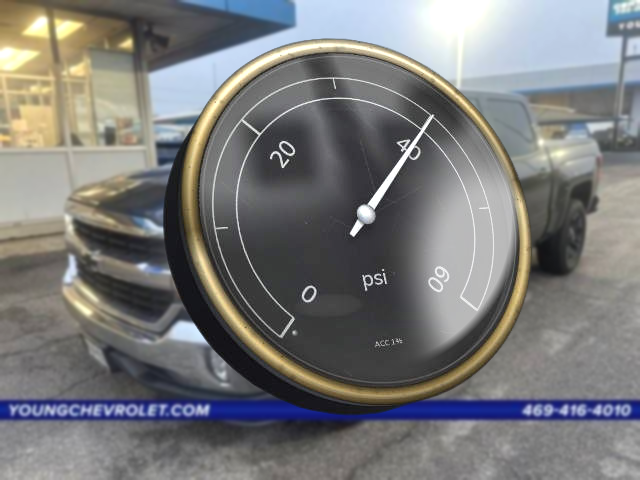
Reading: value=40 unit=psi
